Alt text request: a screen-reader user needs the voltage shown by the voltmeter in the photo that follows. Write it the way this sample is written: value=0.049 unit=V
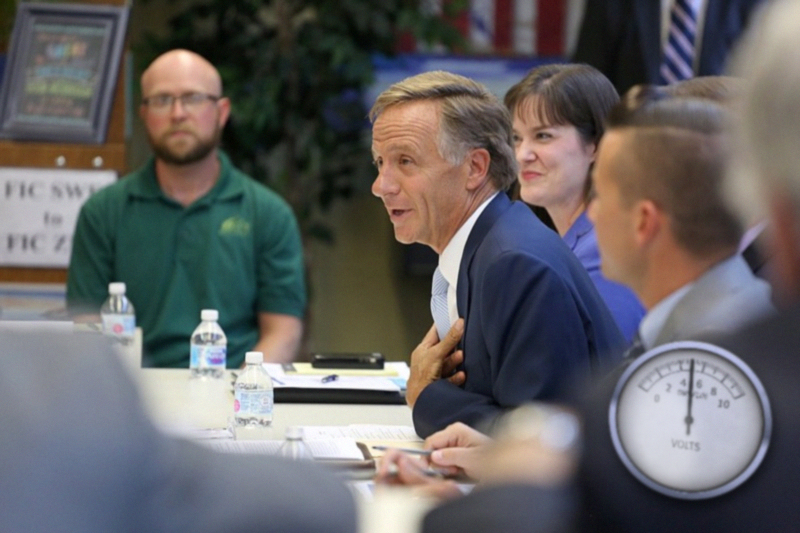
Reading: value=5 unit=V
